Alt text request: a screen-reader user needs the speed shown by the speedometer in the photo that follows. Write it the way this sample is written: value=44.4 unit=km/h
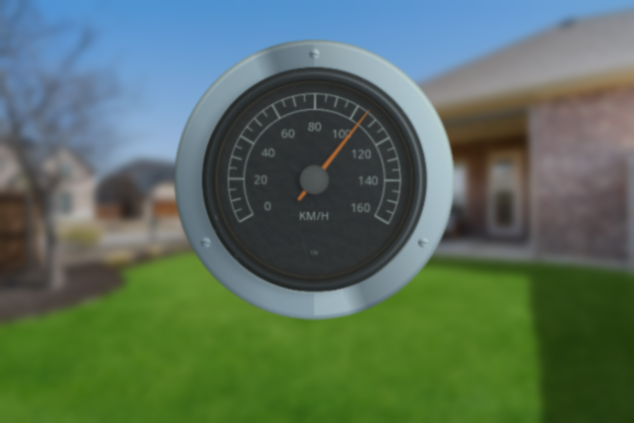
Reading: value=105 unit=km/h
